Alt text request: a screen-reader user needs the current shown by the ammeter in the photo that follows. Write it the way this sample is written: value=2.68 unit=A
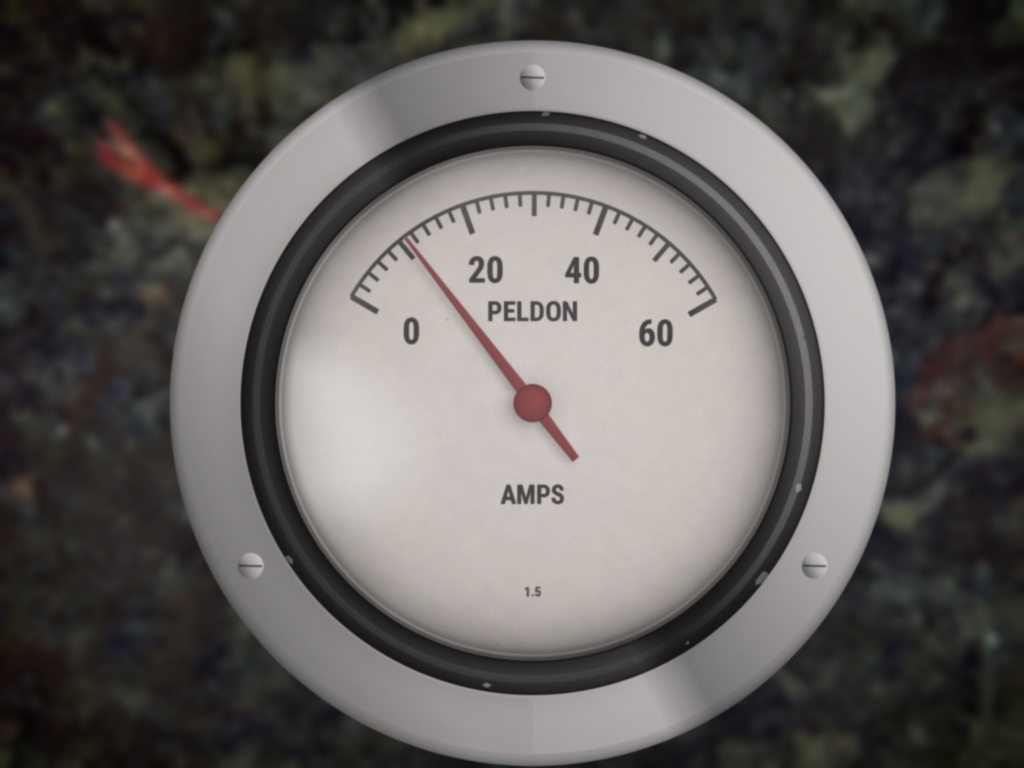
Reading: value=11 unit=A
